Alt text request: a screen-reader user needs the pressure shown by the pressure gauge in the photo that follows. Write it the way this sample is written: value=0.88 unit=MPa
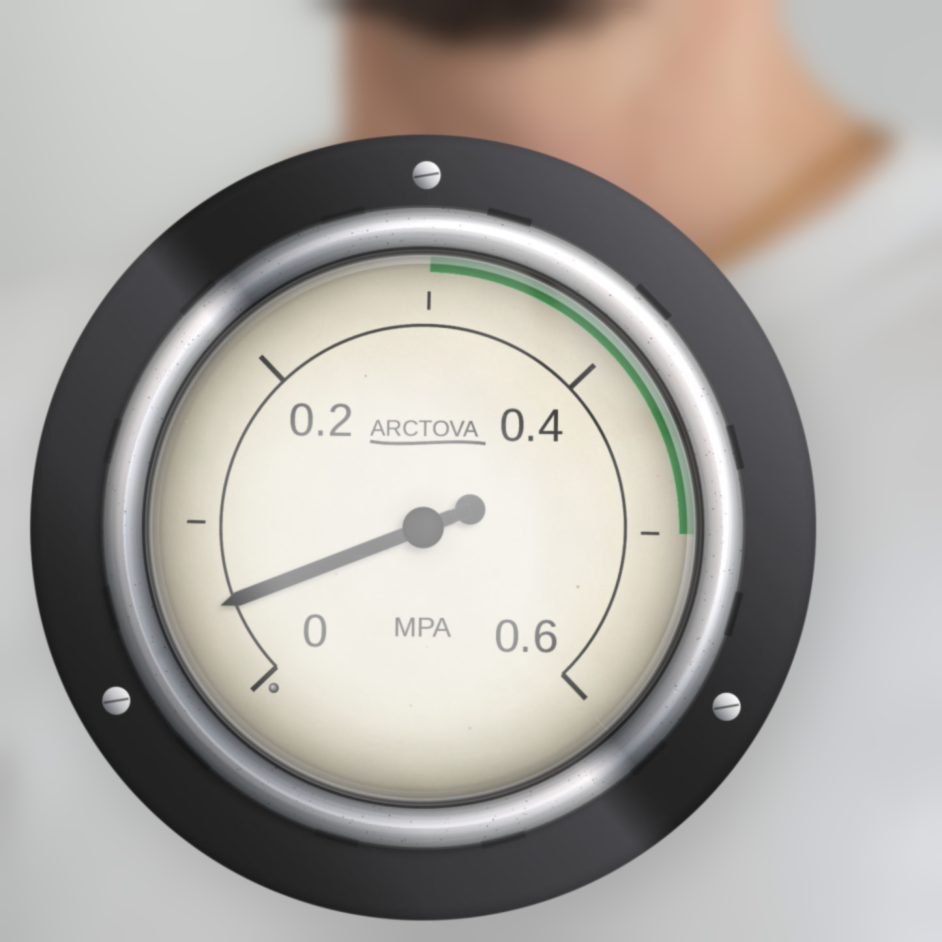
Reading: value=0.05 unit=MPa
